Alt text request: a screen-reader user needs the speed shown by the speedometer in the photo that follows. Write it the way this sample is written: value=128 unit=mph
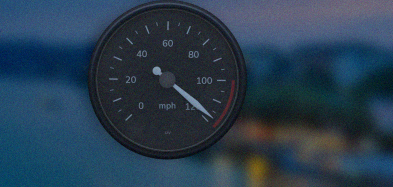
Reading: value=117.5 unit=mph
